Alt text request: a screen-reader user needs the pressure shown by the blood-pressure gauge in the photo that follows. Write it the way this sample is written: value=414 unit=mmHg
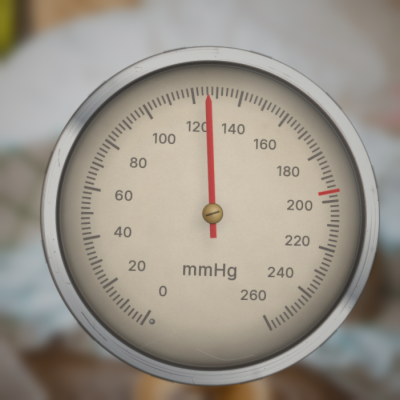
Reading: value=126 unit=mmHg
